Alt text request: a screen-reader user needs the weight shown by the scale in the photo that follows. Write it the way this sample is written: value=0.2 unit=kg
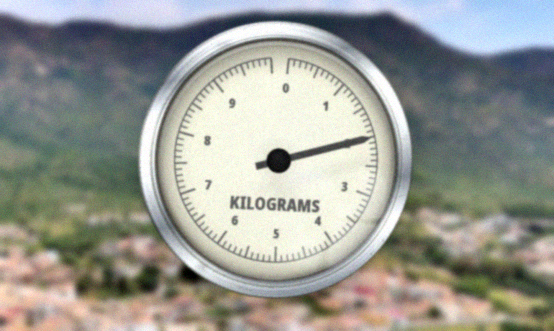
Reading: value=2 unit=kg
